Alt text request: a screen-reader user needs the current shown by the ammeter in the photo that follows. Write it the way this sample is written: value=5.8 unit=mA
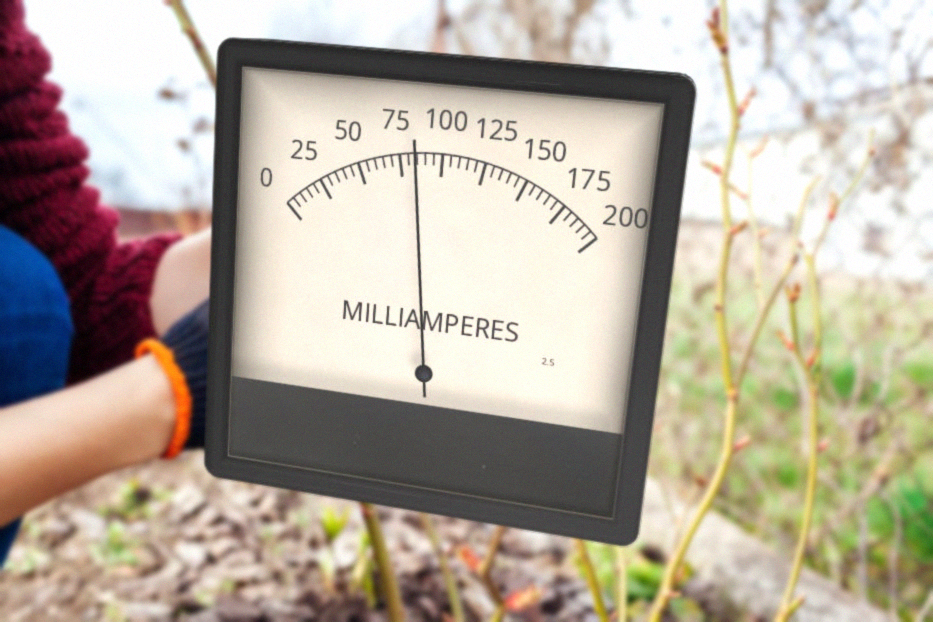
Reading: value=85 unit=mA
